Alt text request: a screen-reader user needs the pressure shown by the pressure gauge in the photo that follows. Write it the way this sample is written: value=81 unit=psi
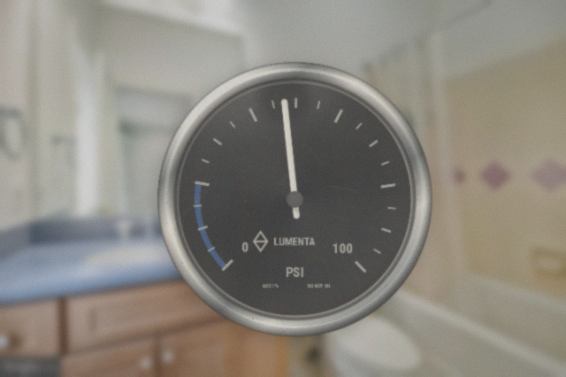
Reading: value=47.5 unit=psi
